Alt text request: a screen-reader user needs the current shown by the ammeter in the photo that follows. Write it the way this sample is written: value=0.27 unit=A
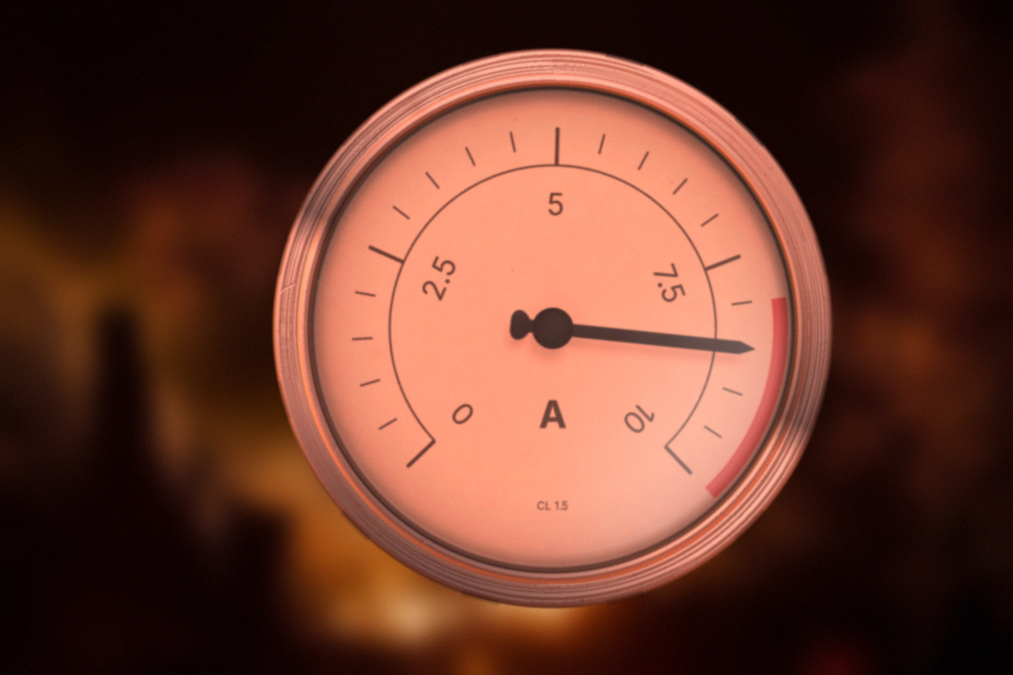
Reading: value=8.5 unit=A
